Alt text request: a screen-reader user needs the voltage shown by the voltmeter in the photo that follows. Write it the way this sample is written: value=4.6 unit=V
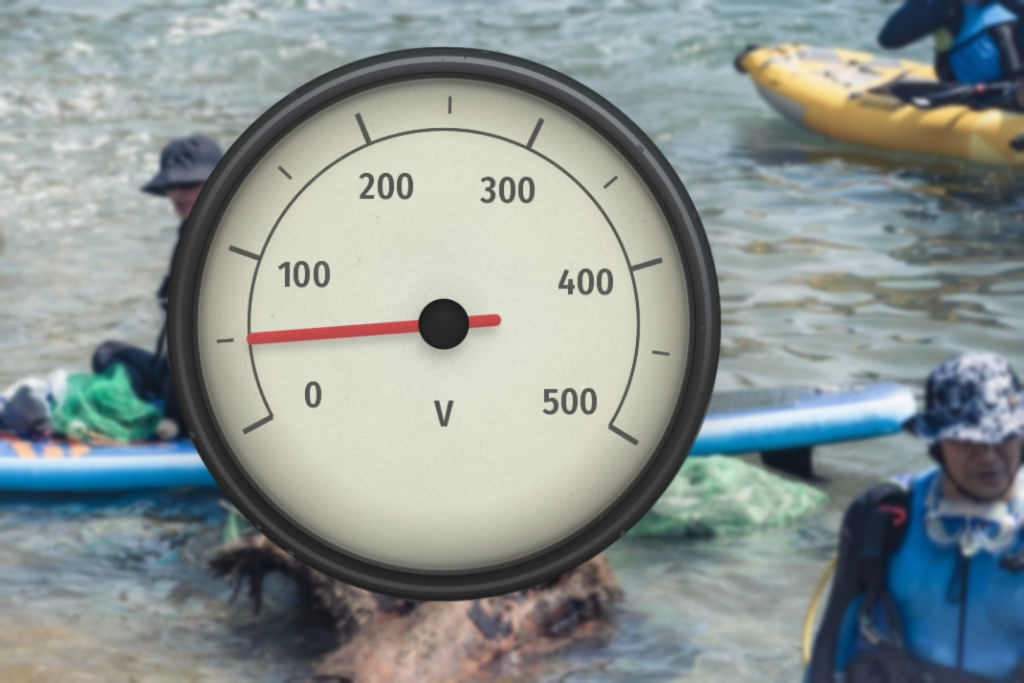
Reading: value=50 unit=V
